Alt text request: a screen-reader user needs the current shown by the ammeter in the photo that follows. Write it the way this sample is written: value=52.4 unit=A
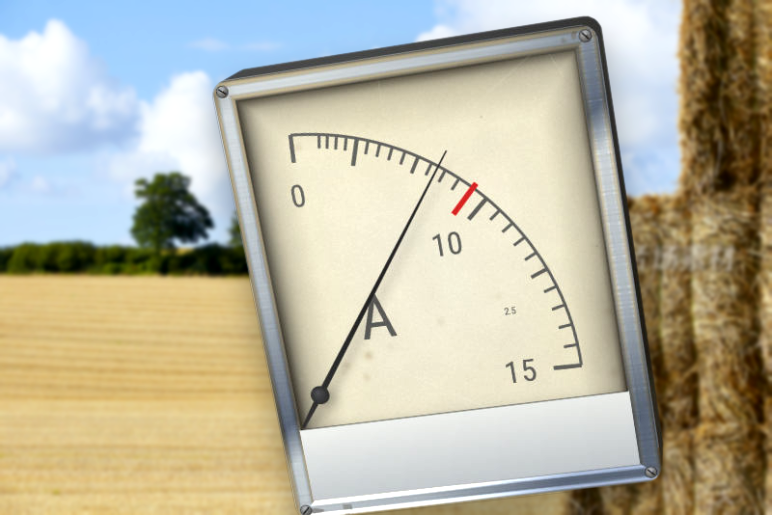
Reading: value=8.25 unit=A
